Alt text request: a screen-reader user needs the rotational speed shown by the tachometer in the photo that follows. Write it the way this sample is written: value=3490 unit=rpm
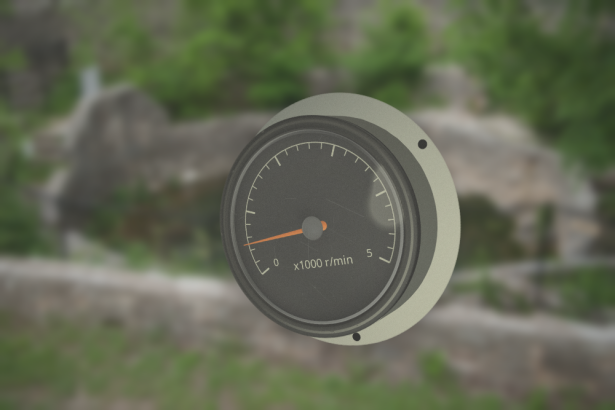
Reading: value=500 unit=rpm
